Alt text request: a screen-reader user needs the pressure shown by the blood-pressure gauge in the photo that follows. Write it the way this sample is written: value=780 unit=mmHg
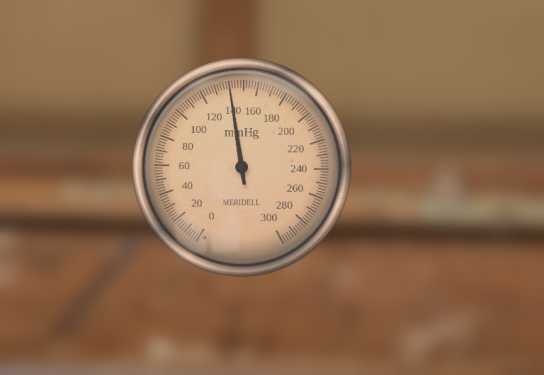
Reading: value=140 unit=mmHg
